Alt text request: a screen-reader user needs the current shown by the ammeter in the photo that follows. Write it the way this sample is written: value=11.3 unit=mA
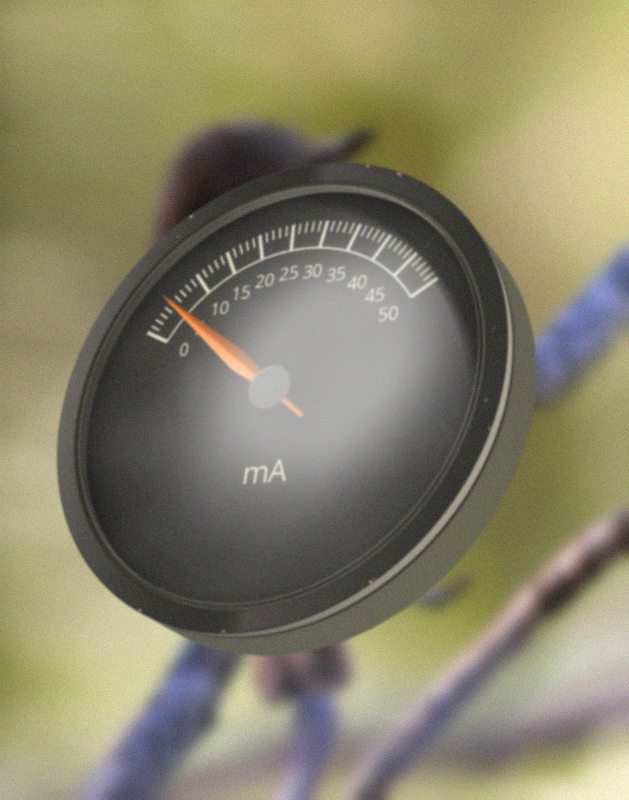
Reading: value=5 unit=mA
